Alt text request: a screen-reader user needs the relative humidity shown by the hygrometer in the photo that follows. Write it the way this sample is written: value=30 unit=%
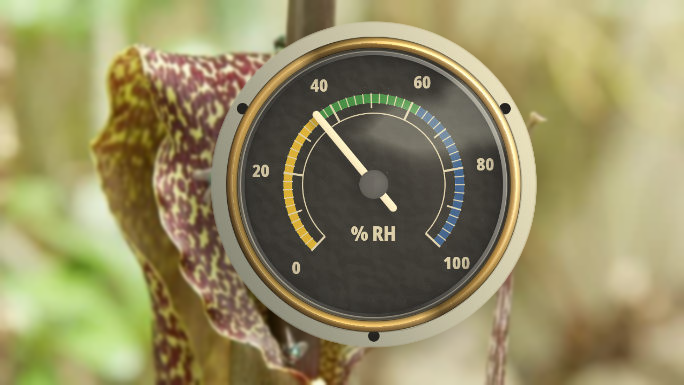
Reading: value=36 unit=%
